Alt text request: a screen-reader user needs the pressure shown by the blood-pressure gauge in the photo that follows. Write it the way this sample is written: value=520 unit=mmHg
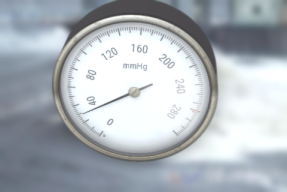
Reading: value=30 unit=mmHg
